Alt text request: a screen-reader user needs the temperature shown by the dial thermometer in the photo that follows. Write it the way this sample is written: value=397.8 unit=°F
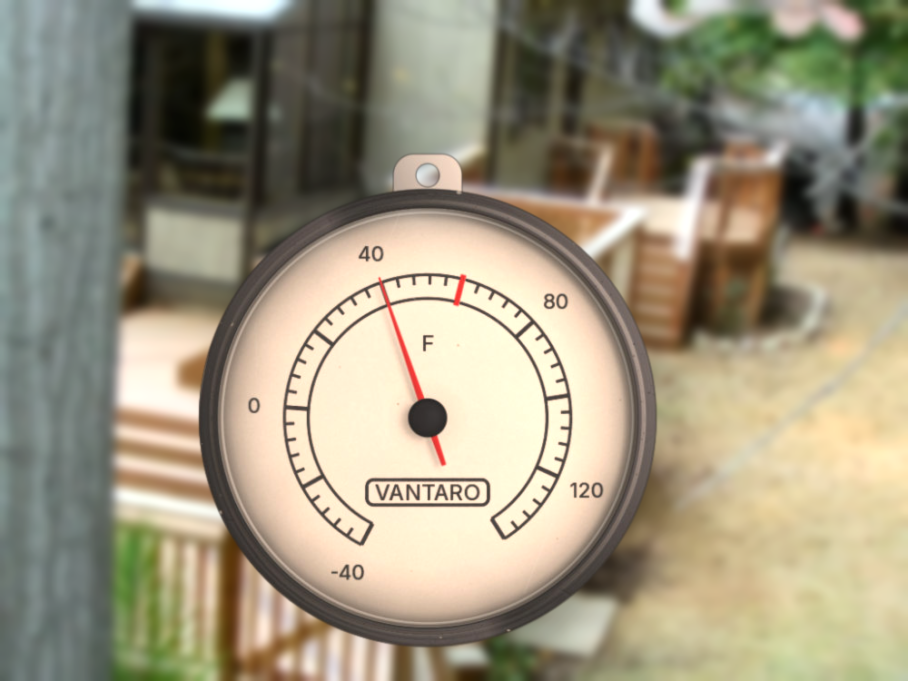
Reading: value=40 unit=°F
